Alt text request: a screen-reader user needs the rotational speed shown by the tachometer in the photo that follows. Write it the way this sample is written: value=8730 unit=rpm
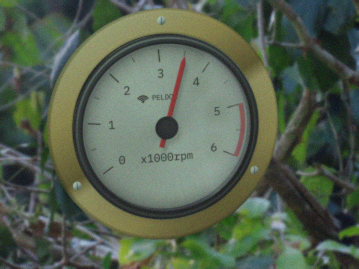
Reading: value=3500 unit=rpm
